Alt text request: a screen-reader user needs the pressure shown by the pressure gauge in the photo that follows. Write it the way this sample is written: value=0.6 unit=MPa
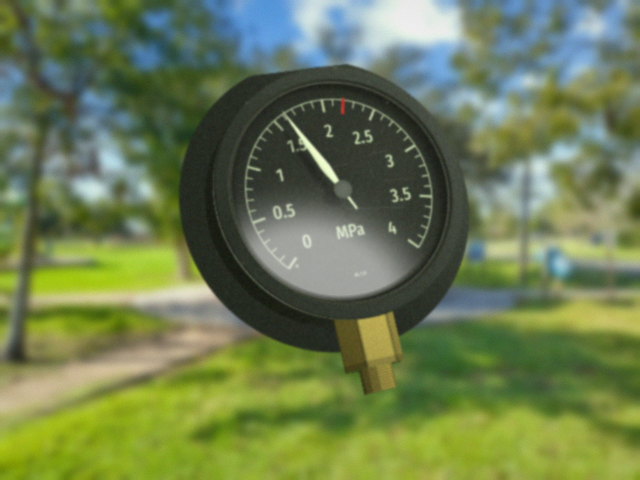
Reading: value=1.6 unit=MPa
